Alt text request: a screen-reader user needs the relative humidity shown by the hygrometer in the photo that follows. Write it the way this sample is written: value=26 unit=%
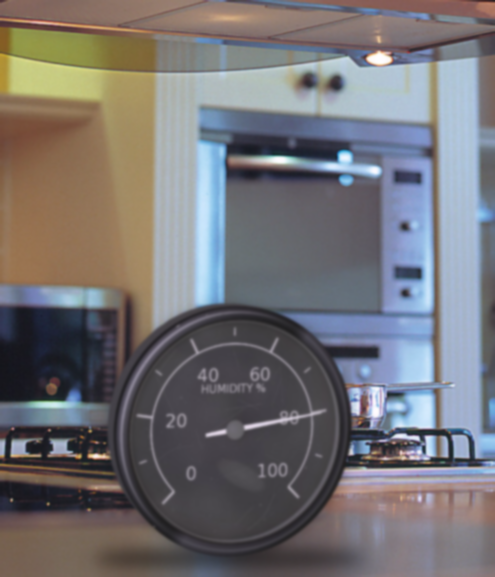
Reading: value=80 unit=%
